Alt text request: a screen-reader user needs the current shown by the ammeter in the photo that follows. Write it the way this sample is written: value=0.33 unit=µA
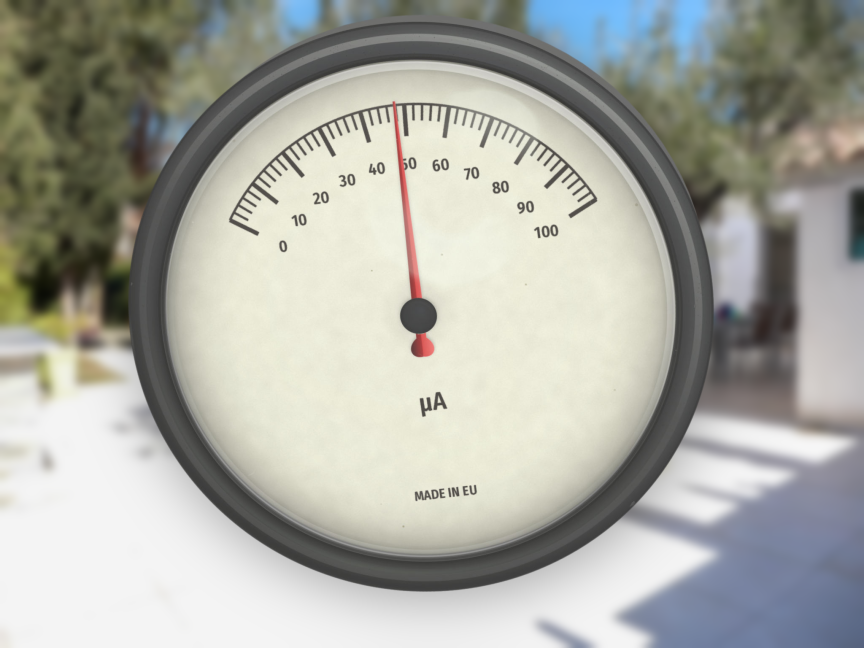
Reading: value=48 unit=µA
